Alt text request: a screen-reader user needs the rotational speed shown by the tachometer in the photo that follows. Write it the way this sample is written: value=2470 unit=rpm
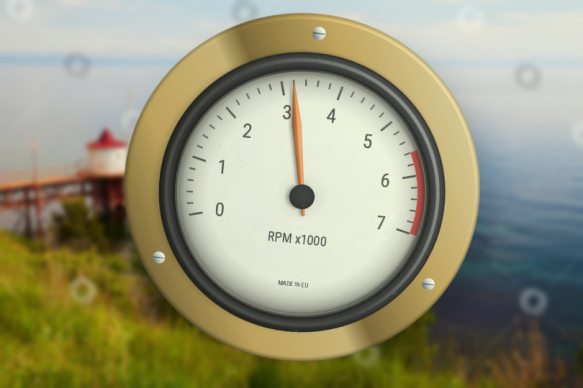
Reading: value=3200 unit=rpm
